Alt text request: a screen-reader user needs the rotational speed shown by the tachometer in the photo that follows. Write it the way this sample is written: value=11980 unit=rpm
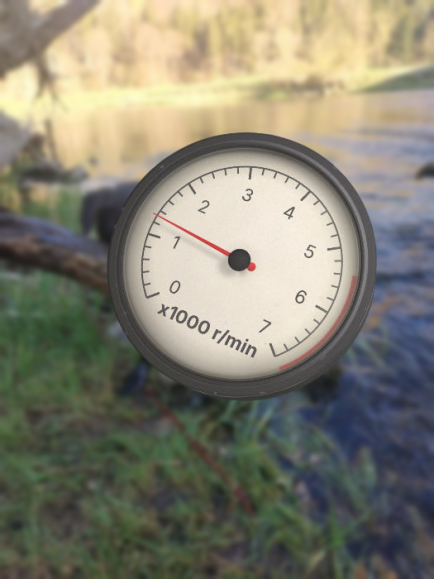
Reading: value=1300 unit=rpm
